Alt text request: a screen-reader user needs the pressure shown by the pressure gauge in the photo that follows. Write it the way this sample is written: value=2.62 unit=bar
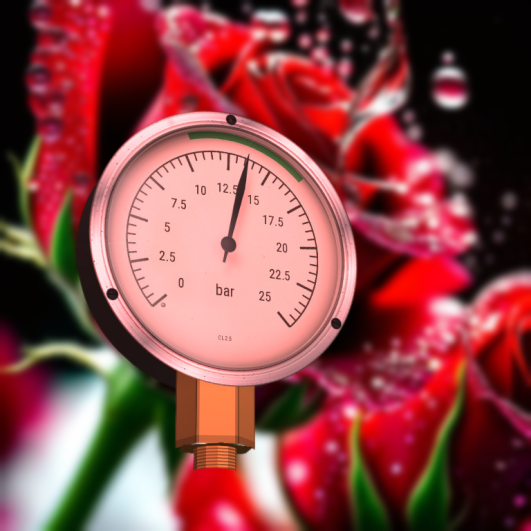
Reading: value=13.5 unit=bar
